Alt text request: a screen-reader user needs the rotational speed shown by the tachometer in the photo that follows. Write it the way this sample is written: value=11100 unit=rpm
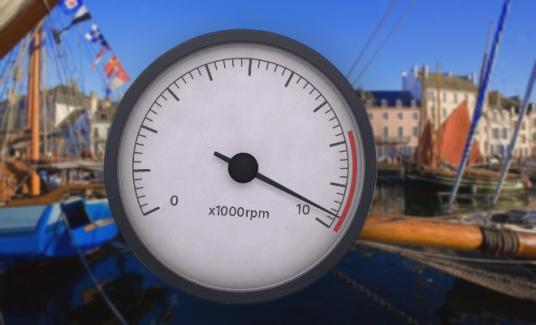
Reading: value=9700 unit=rpm
